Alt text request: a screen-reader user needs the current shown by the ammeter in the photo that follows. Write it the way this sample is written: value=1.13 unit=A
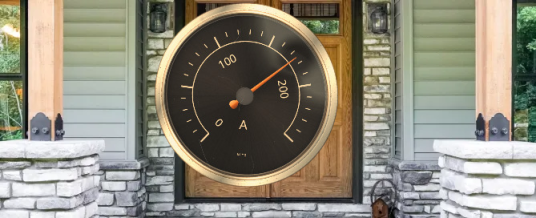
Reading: value=175 unit=A
